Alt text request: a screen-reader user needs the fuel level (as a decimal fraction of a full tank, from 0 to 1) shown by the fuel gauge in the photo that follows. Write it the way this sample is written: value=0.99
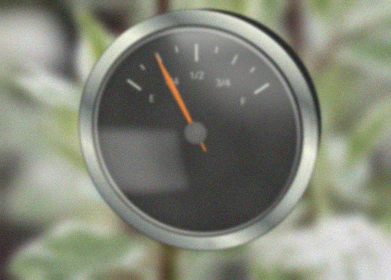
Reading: value=0.25
